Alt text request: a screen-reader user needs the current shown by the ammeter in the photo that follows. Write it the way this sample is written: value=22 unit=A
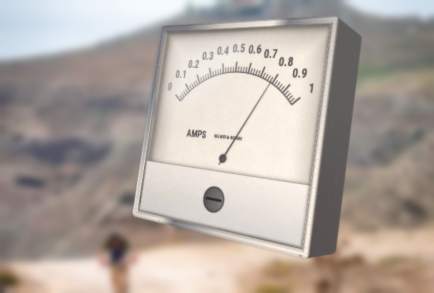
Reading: value=0.8 unit=A
